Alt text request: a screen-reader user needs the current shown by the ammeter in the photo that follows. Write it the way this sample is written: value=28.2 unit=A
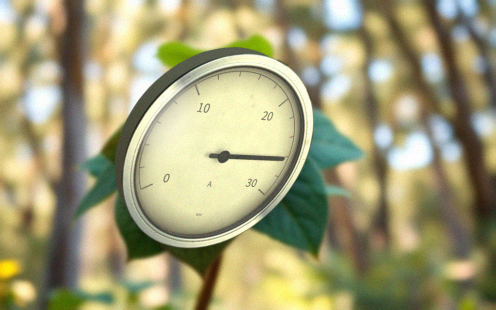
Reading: value=26 unit=A
